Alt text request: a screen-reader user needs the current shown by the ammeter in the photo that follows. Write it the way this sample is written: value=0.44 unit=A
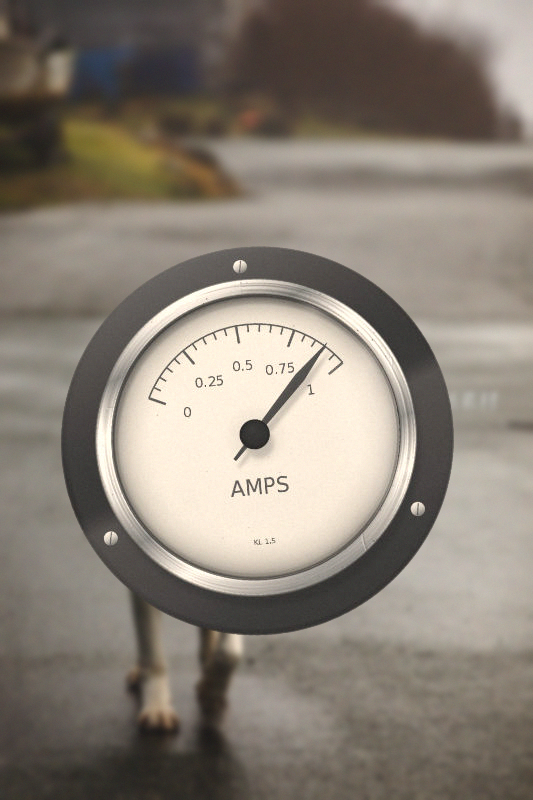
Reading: value=0.9 unit=A
